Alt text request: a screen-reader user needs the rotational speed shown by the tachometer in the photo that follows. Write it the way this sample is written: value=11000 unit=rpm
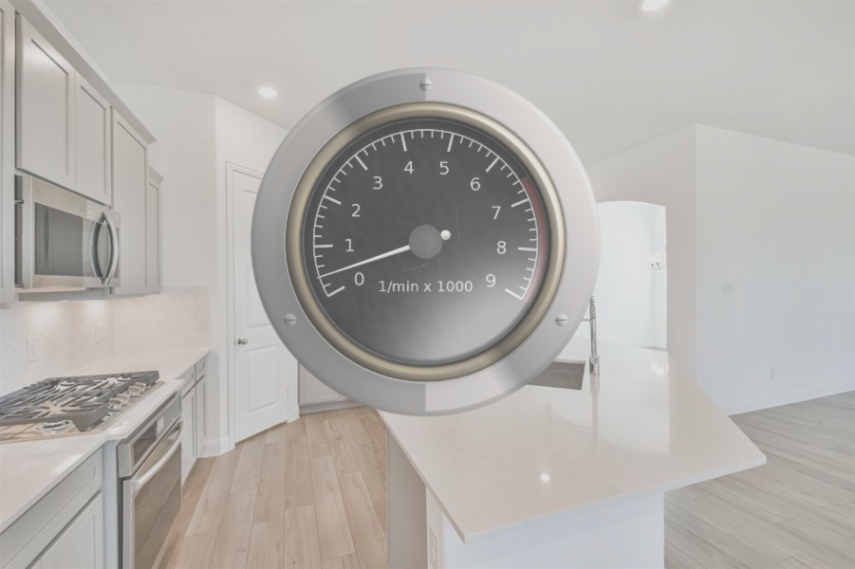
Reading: value=400 unit=rpm
